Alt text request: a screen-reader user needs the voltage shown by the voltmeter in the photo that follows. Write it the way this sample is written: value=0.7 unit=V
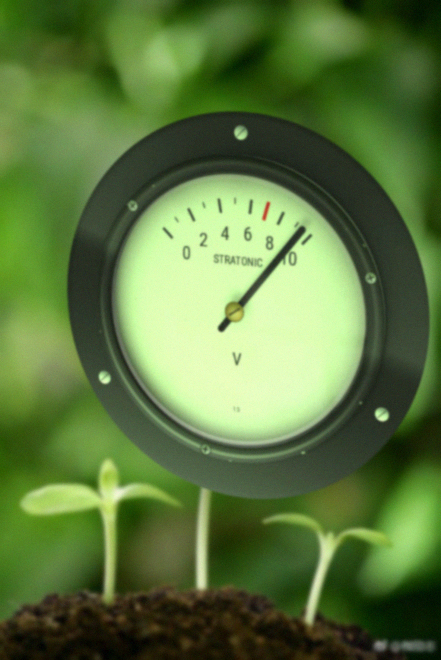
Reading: value=9.5 unit=V
